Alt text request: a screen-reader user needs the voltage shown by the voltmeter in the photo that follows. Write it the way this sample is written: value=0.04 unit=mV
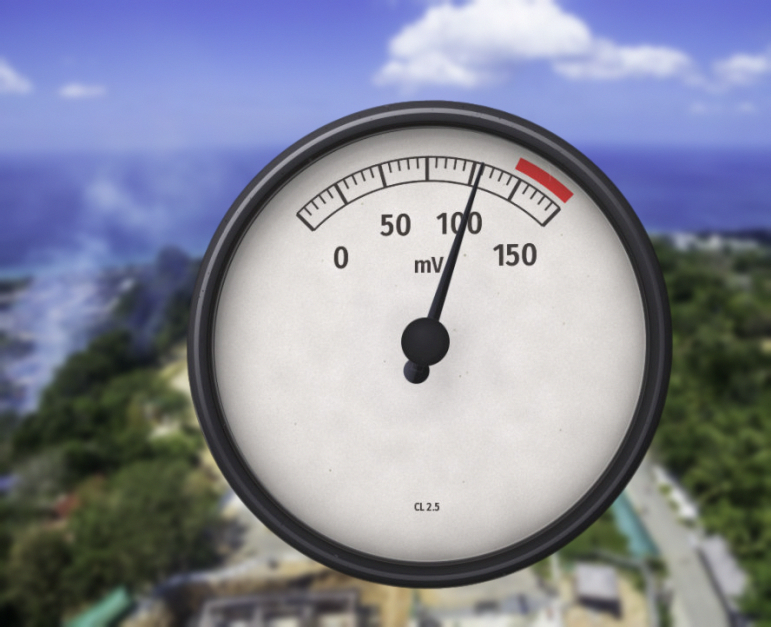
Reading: value=105 unit=mV
